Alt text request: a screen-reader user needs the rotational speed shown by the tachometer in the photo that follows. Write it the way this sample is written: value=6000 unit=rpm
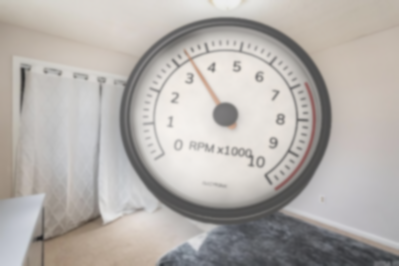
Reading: value=3400 unit=rpm
